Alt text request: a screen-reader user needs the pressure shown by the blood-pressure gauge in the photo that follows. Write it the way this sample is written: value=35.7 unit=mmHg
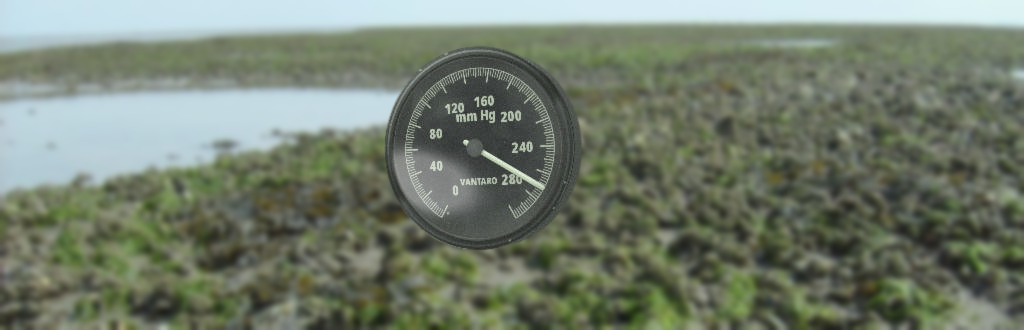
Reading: value=270 unit=mmHg
